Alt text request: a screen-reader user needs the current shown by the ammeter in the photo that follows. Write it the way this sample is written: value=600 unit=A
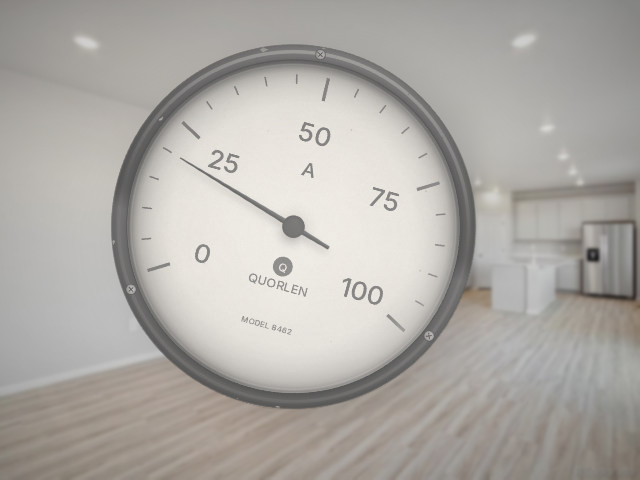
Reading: value=20 unit=A
